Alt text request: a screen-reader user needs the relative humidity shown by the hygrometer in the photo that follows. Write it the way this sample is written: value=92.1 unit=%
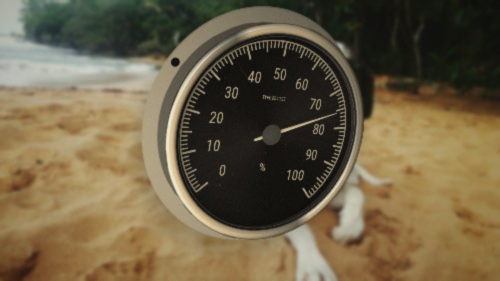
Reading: value=75 unit=%
